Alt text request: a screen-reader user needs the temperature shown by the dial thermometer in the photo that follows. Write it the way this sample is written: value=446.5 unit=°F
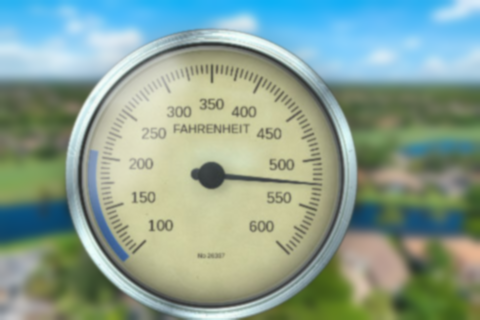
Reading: value=525 unit=°F
